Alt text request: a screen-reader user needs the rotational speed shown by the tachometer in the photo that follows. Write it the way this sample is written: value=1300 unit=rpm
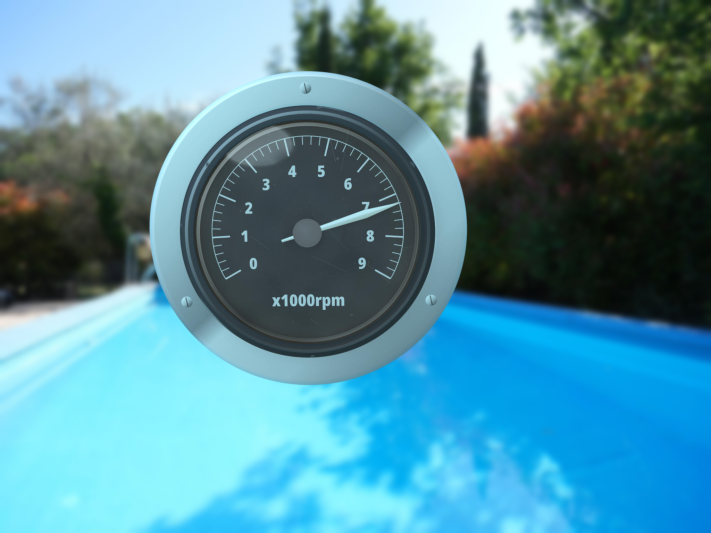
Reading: value=7200 unit=rpm
